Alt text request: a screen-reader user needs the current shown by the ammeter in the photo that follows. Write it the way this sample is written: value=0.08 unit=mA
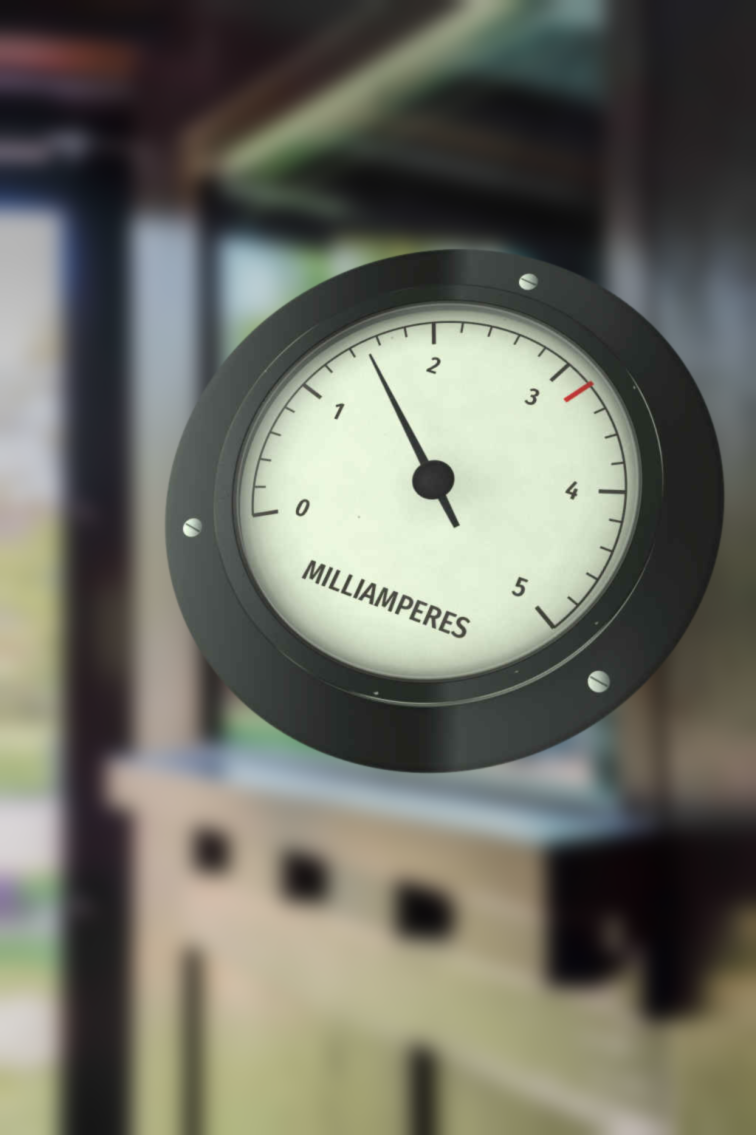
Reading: value=1.5 unit=mA
